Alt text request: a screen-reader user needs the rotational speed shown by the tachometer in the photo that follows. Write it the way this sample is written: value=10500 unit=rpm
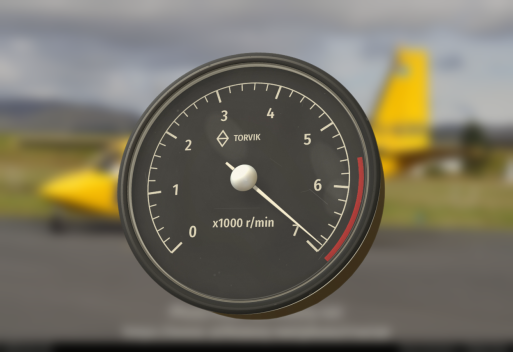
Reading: value=6900 unit=rpm
